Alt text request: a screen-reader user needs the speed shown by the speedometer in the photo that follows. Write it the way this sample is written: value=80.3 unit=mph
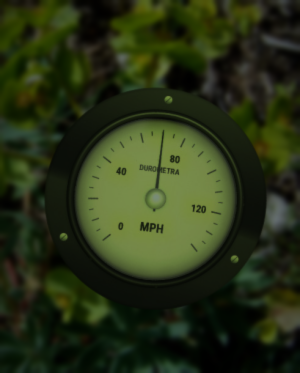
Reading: value=70 unit=mph
